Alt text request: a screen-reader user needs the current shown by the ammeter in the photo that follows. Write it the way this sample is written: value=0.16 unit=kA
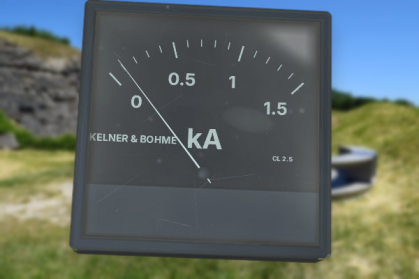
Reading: value=0.1 unit=kA
